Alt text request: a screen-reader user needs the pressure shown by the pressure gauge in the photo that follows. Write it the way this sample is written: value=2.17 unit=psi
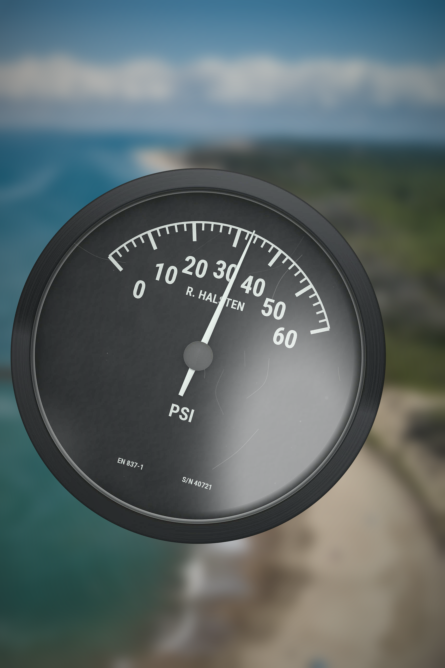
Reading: value=33 unit=psi
